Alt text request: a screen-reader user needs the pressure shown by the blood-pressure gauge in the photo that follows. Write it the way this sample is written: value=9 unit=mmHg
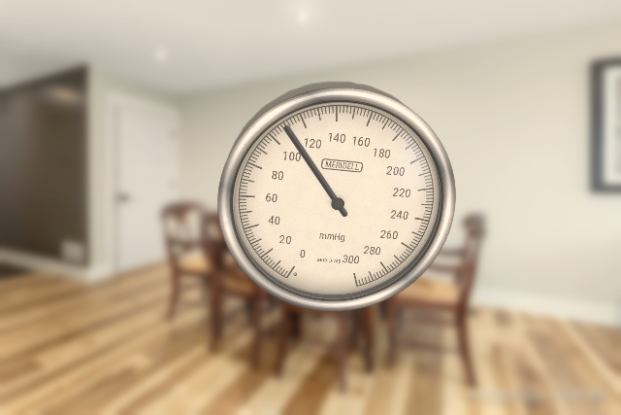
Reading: value=110 unit=mmHg
